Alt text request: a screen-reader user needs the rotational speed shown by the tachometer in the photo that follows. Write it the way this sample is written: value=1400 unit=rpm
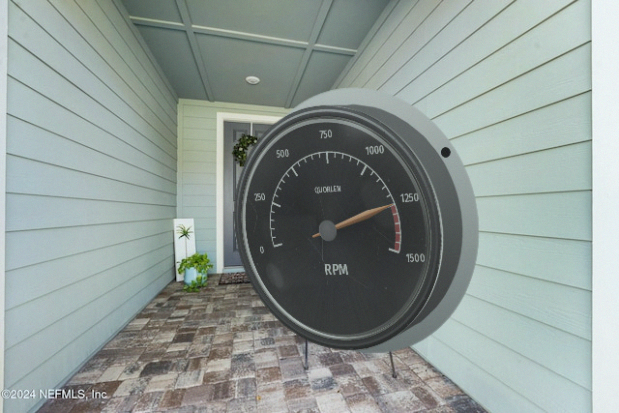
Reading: value=1250 unit=rpm
